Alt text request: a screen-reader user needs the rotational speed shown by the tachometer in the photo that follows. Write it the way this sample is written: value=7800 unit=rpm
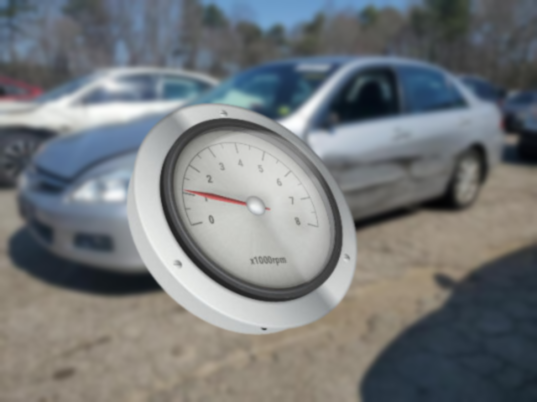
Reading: value=1000 unit=rpm
